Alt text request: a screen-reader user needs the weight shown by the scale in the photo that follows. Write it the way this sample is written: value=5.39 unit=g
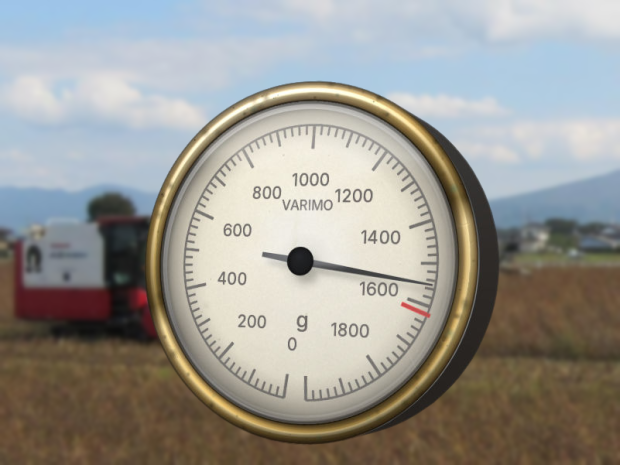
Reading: value=1550 unit=g
